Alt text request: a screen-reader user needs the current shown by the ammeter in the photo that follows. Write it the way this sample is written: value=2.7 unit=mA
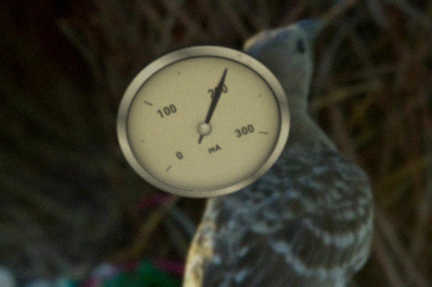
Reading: value=200 unit=mA
